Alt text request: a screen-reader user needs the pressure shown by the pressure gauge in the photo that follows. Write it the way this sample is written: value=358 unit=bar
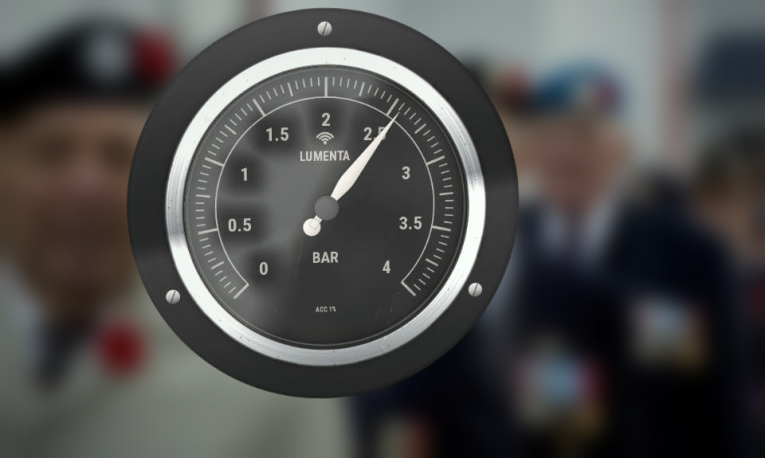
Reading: value=2.55 unit=bar
